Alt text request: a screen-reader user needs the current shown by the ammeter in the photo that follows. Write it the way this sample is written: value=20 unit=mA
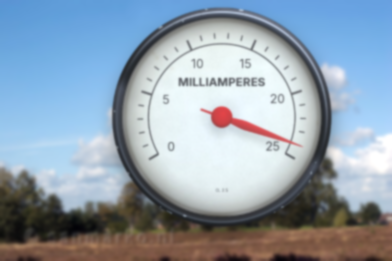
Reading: value=24 unit=mA
